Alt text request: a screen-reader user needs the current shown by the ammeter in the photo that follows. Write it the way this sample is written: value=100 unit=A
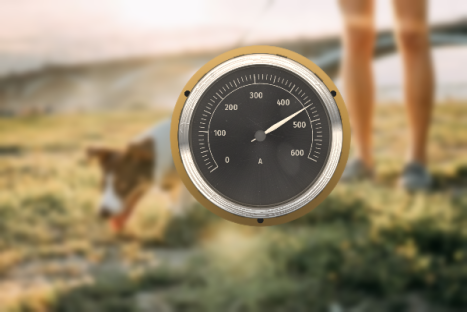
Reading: value=460 unit=A
